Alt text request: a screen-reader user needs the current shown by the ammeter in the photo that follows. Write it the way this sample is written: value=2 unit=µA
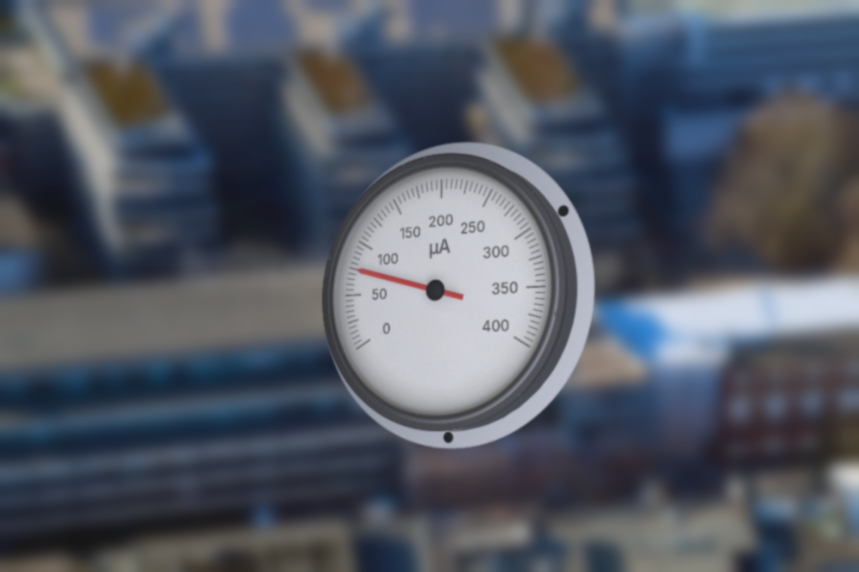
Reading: value=75 unit=µA
